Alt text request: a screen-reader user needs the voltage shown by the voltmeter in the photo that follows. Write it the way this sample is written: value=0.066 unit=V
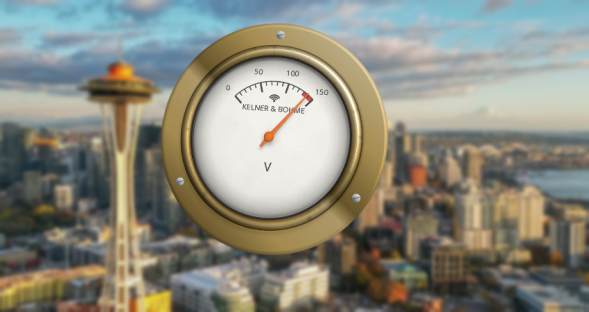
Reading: value=140 unit=V
